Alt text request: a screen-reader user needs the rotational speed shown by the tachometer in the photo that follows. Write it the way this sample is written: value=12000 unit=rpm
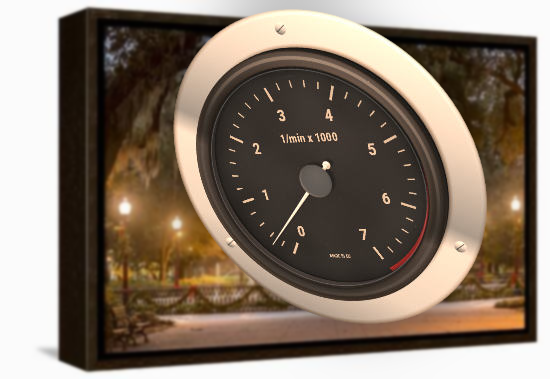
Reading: value=300 unit=rpm
